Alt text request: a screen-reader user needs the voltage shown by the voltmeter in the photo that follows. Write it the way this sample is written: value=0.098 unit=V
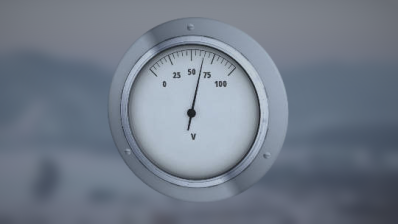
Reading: value=65 unit=V
